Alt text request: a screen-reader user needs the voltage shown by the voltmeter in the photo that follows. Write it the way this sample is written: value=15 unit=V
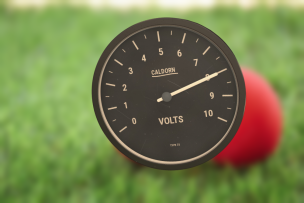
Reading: value=8 unit=V
